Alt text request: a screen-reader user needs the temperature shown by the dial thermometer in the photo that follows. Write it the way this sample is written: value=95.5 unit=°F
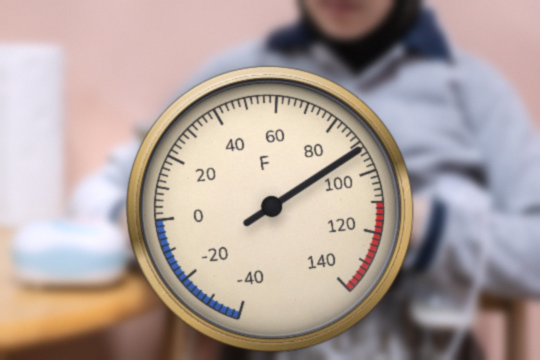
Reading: value=92 unit=°F
